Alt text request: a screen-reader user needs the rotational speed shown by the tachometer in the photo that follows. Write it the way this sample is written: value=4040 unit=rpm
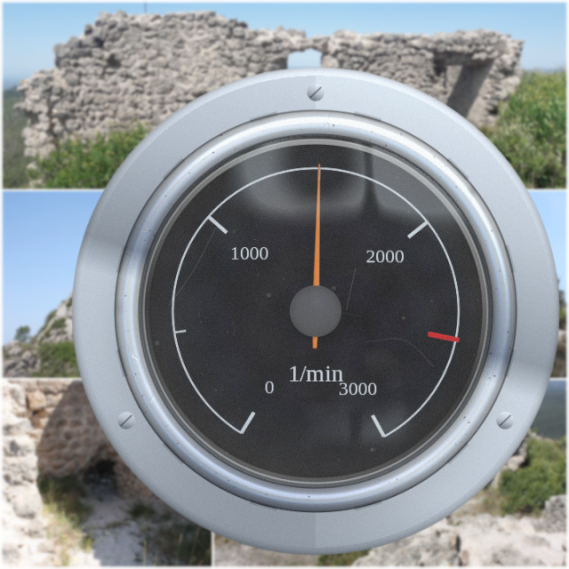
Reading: value=1500 unit=rpm
